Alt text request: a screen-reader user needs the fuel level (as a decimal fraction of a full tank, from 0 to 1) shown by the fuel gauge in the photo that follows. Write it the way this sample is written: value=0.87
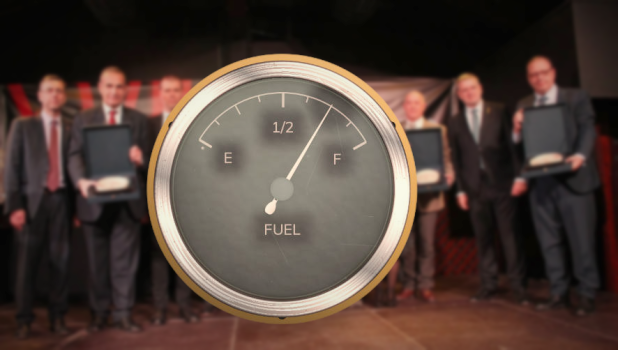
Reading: value=0.75
